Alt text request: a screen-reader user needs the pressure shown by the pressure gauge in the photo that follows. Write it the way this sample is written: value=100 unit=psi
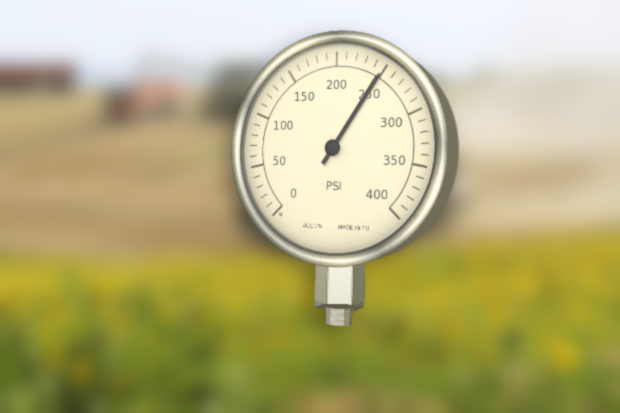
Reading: value=250 unit=psi
